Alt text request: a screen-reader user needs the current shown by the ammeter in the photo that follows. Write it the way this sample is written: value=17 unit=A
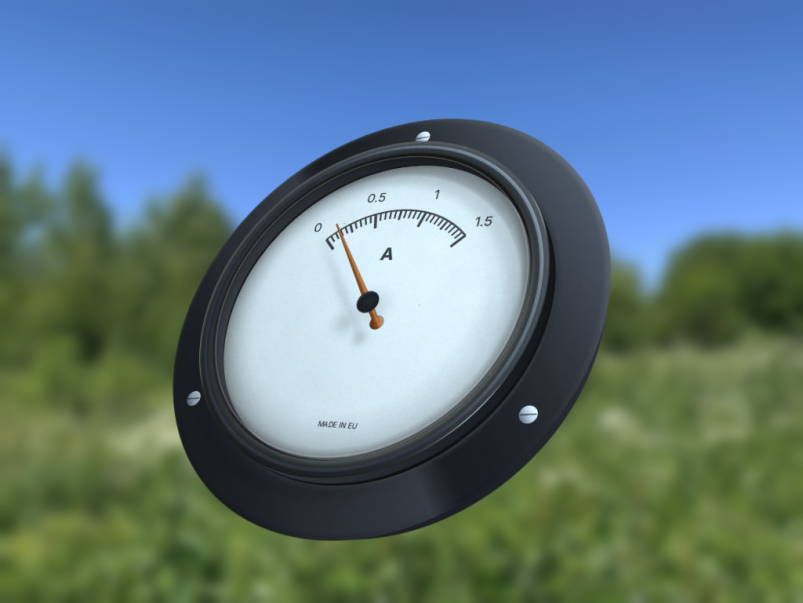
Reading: value=0.15 unit=A
